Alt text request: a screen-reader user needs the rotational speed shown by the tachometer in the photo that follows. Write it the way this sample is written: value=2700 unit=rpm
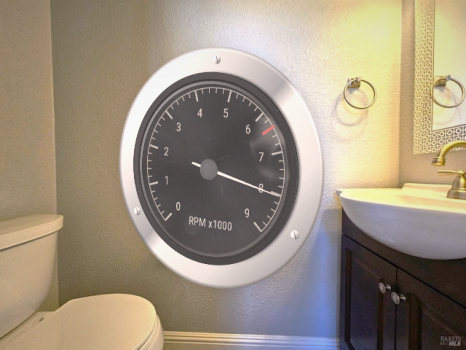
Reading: value=8000 unit=rpm
